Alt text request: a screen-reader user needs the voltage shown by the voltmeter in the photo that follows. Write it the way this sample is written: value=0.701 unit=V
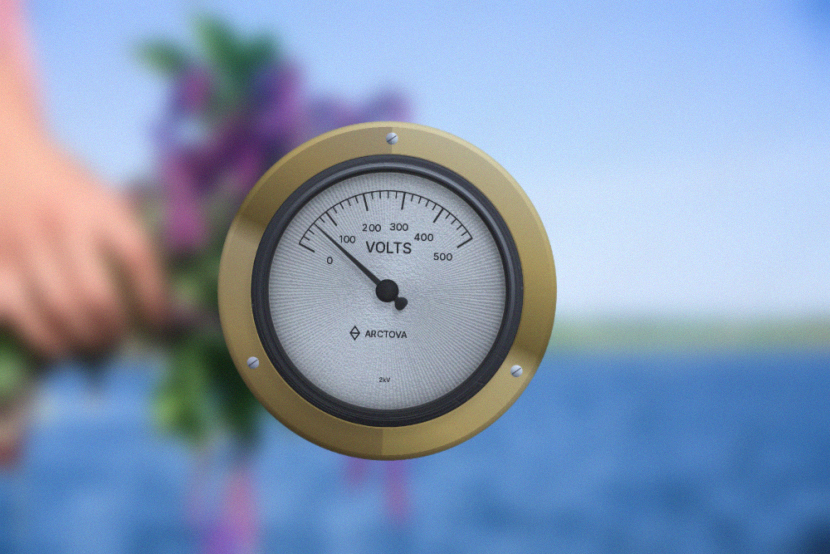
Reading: value=60 unit=V
